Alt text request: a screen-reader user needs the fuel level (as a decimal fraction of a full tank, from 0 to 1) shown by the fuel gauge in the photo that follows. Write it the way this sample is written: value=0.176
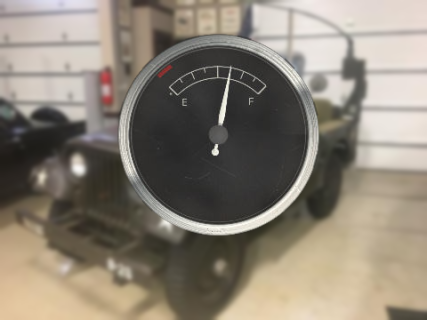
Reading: value=0.625
